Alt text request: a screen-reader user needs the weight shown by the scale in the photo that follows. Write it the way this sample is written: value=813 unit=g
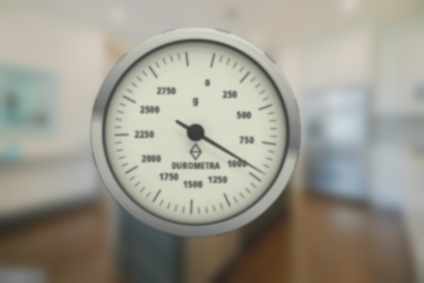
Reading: value=950 unit=g
